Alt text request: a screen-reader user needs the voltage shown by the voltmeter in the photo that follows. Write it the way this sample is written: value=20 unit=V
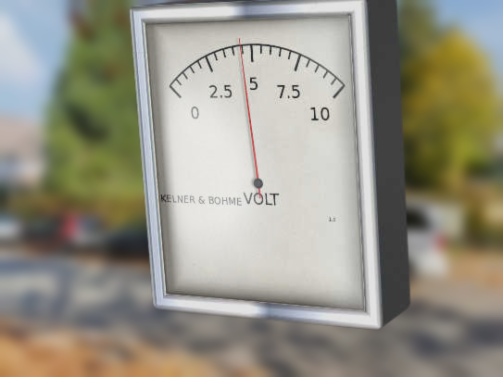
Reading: value=4.5 unit=V
